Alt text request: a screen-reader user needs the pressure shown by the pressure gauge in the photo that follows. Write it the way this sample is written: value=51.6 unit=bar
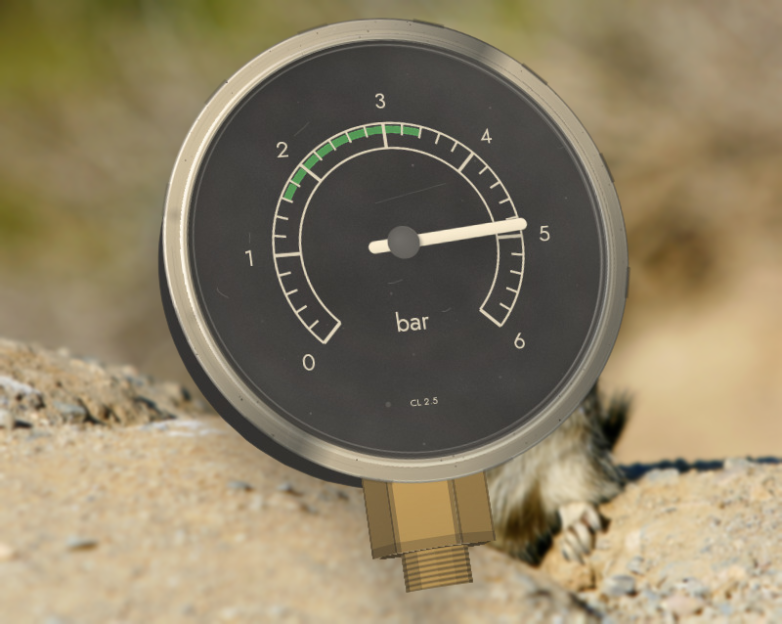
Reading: value=4.9 unit=bar
